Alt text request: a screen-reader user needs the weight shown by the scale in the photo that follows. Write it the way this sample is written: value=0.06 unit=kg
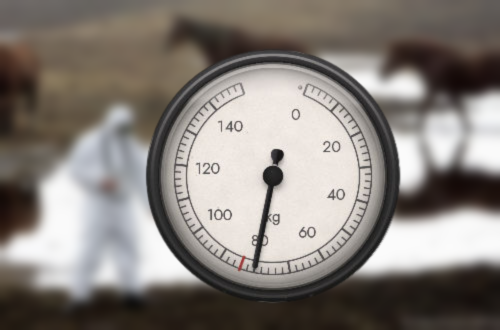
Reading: value=80 unit=kg
